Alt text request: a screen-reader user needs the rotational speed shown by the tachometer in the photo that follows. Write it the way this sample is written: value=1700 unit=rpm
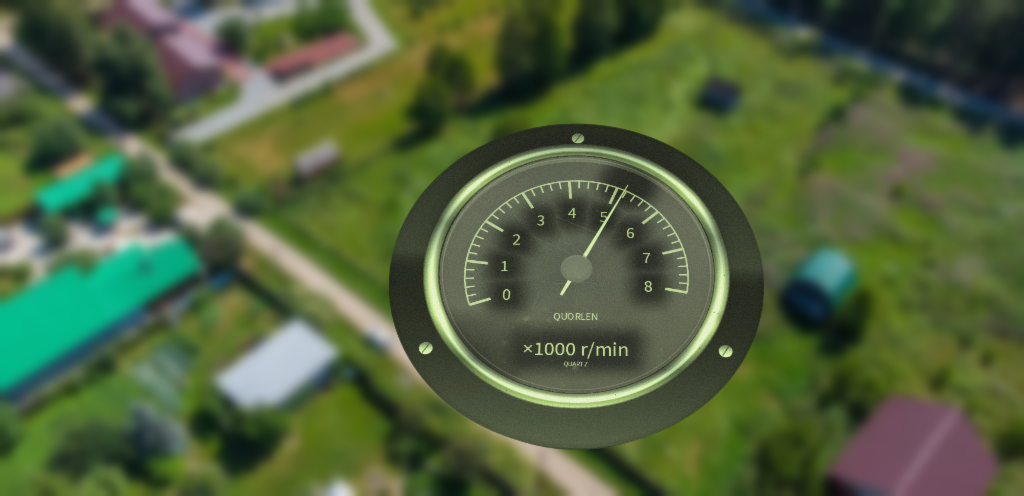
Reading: value=5200 unit=rpm
